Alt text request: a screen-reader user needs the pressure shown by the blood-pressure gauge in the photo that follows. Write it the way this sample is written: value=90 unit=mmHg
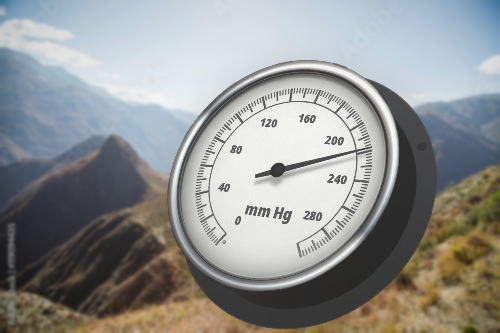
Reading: value=220 unit=mmHg
